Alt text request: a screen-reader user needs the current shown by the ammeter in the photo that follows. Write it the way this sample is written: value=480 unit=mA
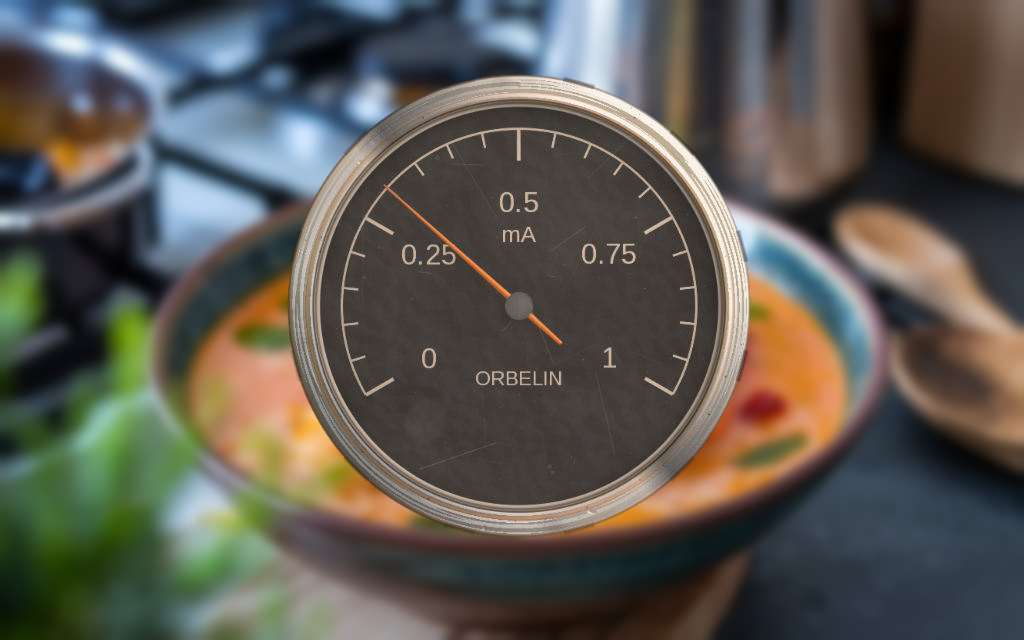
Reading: value=0.3 unit=mA
